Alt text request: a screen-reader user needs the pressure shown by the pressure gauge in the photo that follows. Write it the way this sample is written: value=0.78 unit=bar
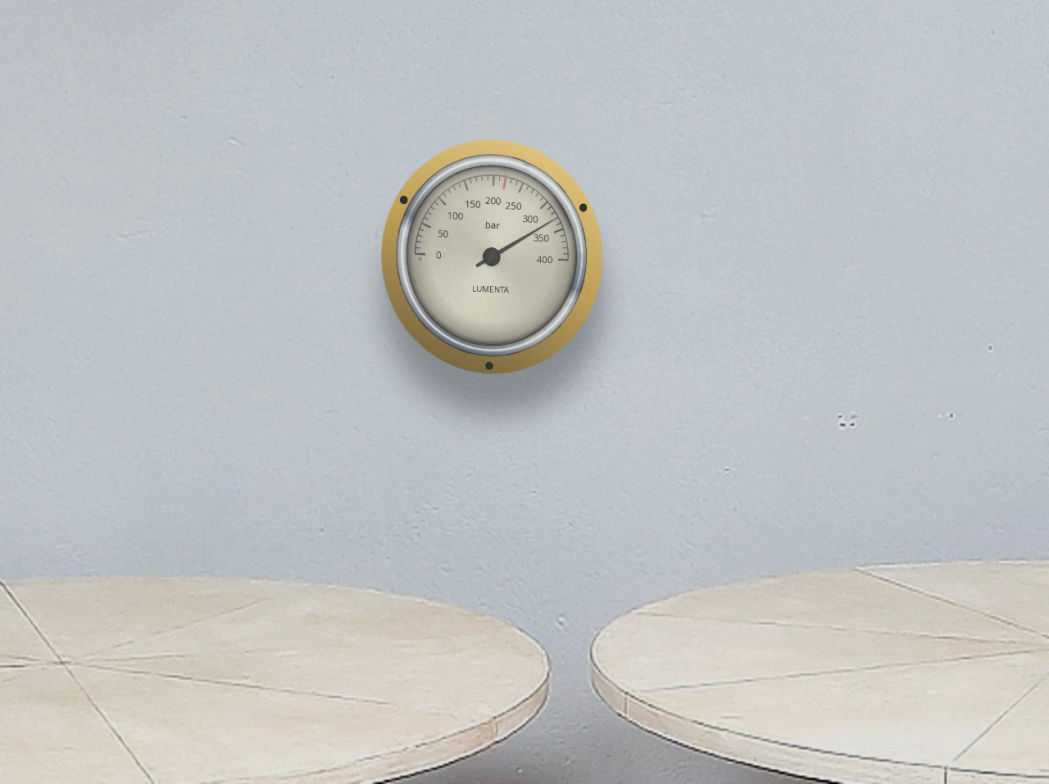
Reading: value=330 unit=bar
